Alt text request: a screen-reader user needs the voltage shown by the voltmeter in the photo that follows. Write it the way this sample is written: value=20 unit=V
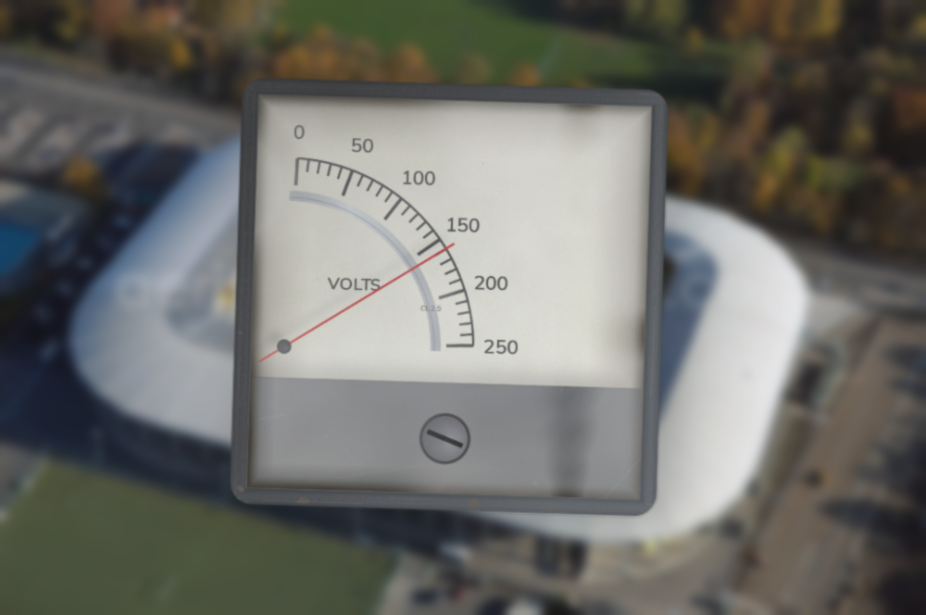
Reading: value=160 unit=V
